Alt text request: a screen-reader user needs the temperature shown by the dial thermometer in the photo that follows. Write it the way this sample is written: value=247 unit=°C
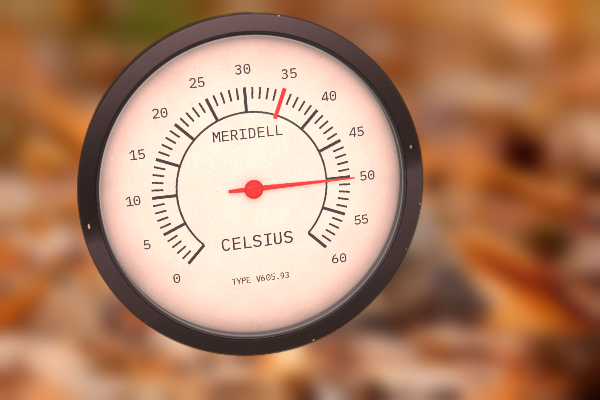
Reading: value=50 unit=°C
